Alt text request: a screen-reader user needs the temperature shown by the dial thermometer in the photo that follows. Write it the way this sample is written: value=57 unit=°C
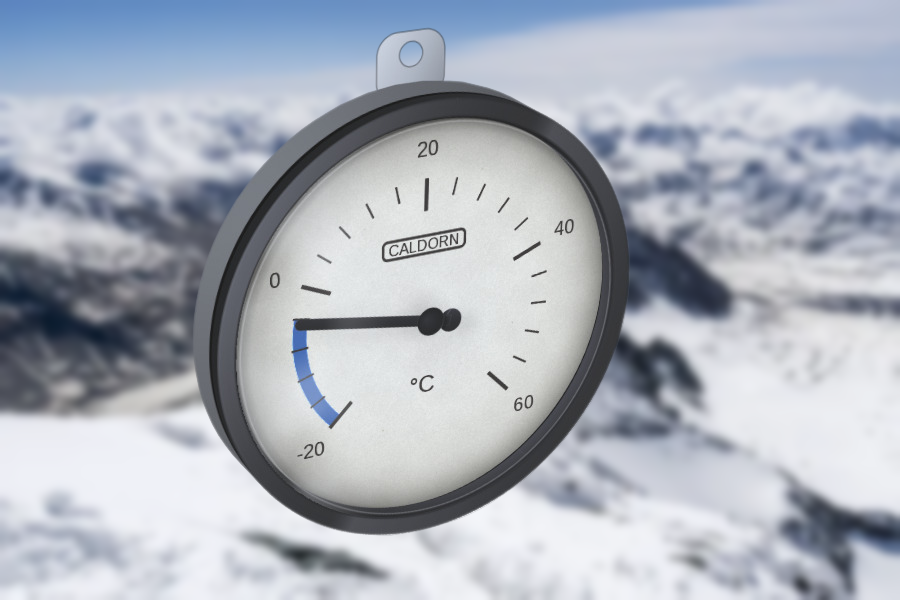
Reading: value=-4 unit=°C
